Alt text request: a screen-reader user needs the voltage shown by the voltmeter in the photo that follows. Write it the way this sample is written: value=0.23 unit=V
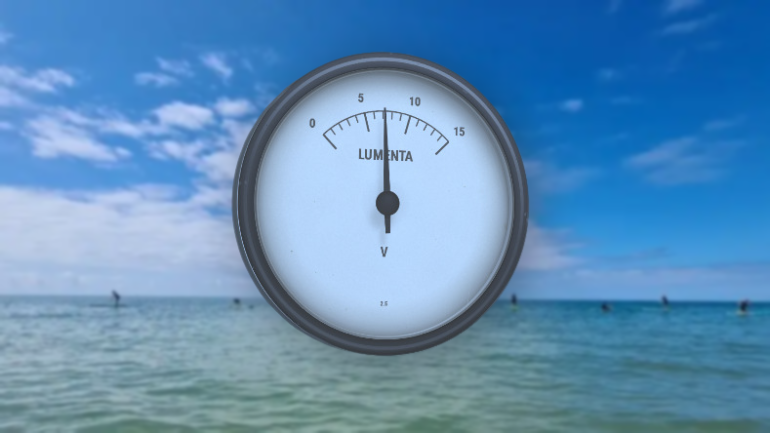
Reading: value=7 unit=V
